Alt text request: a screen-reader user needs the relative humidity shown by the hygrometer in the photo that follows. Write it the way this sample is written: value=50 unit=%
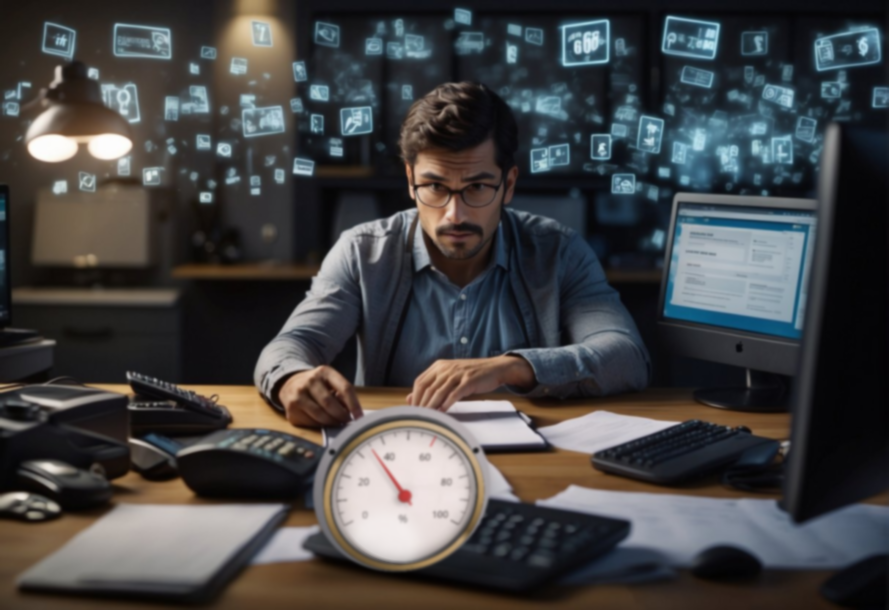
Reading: value=35 unit=%
